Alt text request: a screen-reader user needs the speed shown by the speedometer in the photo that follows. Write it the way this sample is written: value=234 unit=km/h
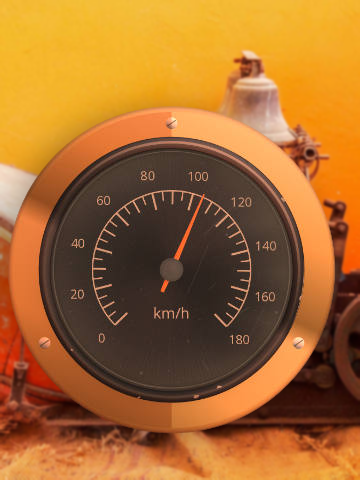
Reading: value=105 unit=km/h
